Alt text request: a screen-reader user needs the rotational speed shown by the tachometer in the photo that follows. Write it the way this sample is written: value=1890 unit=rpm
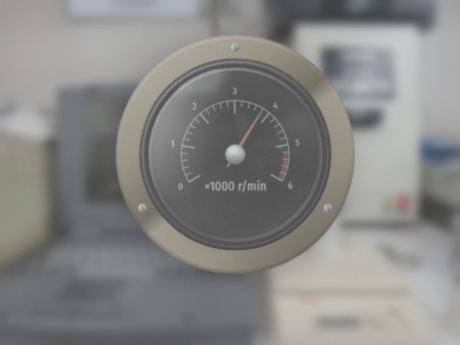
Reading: value=3800 unit=rpm
